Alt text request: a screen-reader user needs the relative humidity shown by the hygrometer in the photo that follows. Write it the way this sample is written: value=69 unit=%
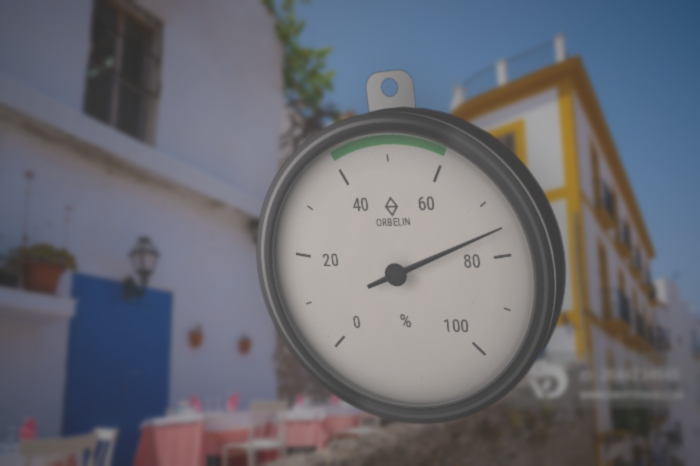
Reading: value=75 unit=%
